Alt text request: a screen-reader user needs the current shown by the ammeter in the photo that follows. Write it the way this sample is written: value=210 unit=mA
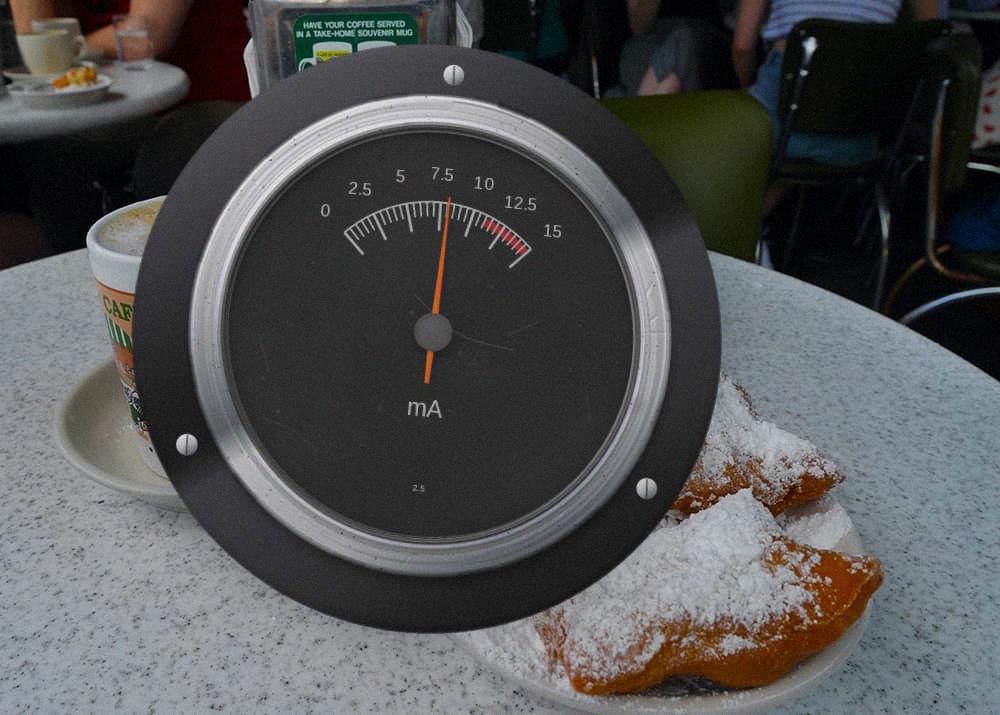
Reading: value=8 unit=mA
